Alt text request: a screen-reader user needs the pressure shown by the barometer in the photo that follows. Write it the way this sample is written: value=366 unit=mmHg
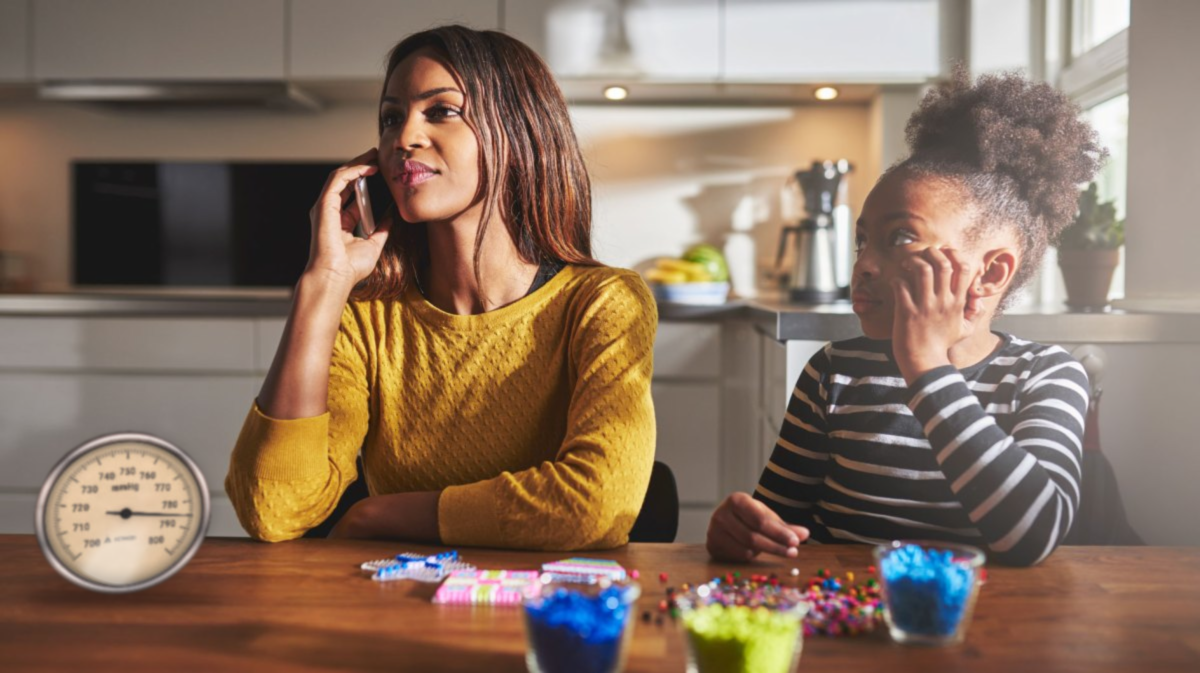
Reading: value=785 unit=mmHg
